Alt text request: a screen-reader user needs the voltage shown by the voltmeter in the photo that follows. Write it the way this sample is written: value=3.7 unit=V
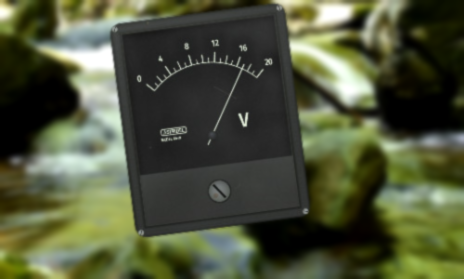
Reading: value=17 unit=V
